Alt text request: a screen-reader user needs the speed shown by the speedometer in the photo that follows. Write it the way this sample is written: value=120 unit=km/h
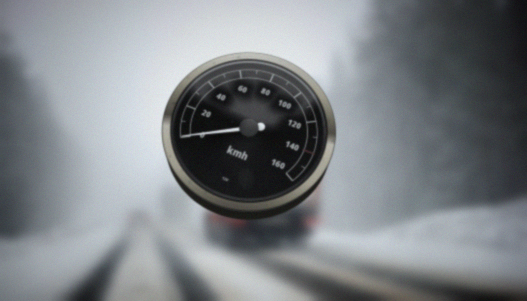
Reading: value=0 unit=km/h
